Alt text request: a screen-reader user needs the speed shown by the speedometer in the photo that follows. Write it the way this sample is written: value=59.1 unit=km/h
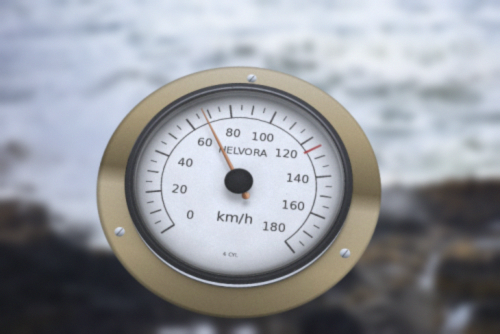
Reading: value=67.5 unit=km/h
